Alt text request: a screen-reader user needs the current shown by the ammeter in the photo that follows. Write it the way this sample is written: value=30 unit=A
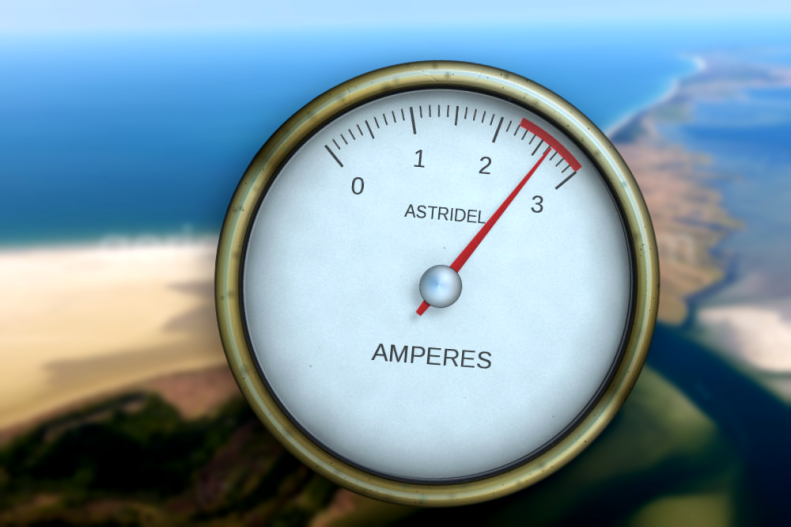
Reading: value=2.6 unit=A
